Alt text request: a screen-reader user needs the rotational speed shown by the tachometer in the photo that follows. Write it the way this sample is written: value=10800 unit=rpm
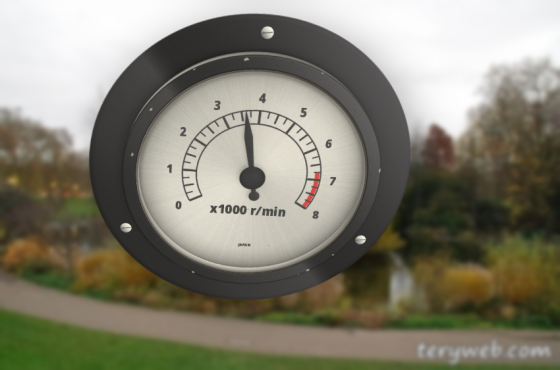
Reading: value=3625 unit=rpm
